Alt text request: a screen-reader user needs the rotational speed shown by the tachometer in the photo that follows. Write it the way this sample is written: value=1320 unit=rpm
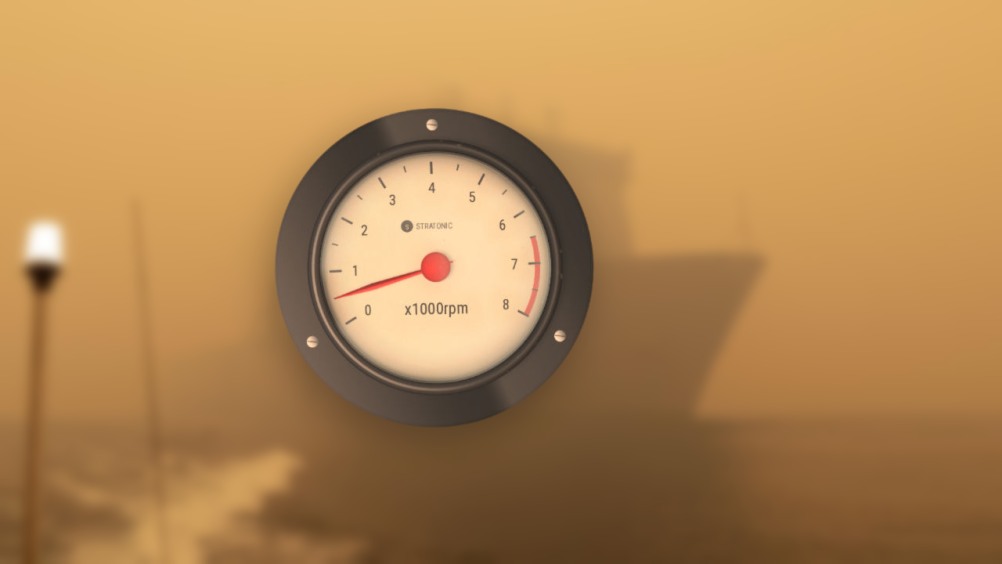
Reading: value=500 unit=rpm
